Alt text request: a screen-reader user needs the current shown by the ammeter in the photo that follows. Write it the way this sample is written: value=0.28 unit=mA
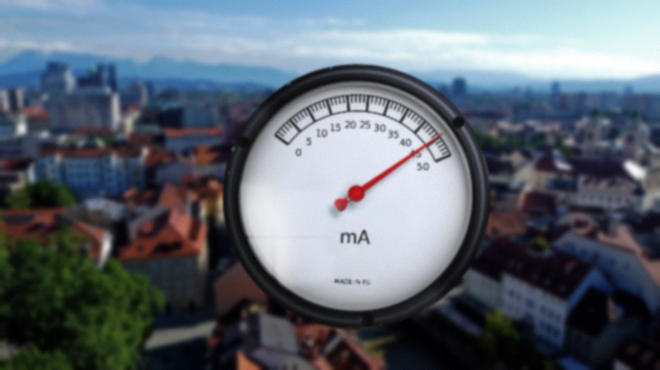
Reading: value=45 unit=mA
